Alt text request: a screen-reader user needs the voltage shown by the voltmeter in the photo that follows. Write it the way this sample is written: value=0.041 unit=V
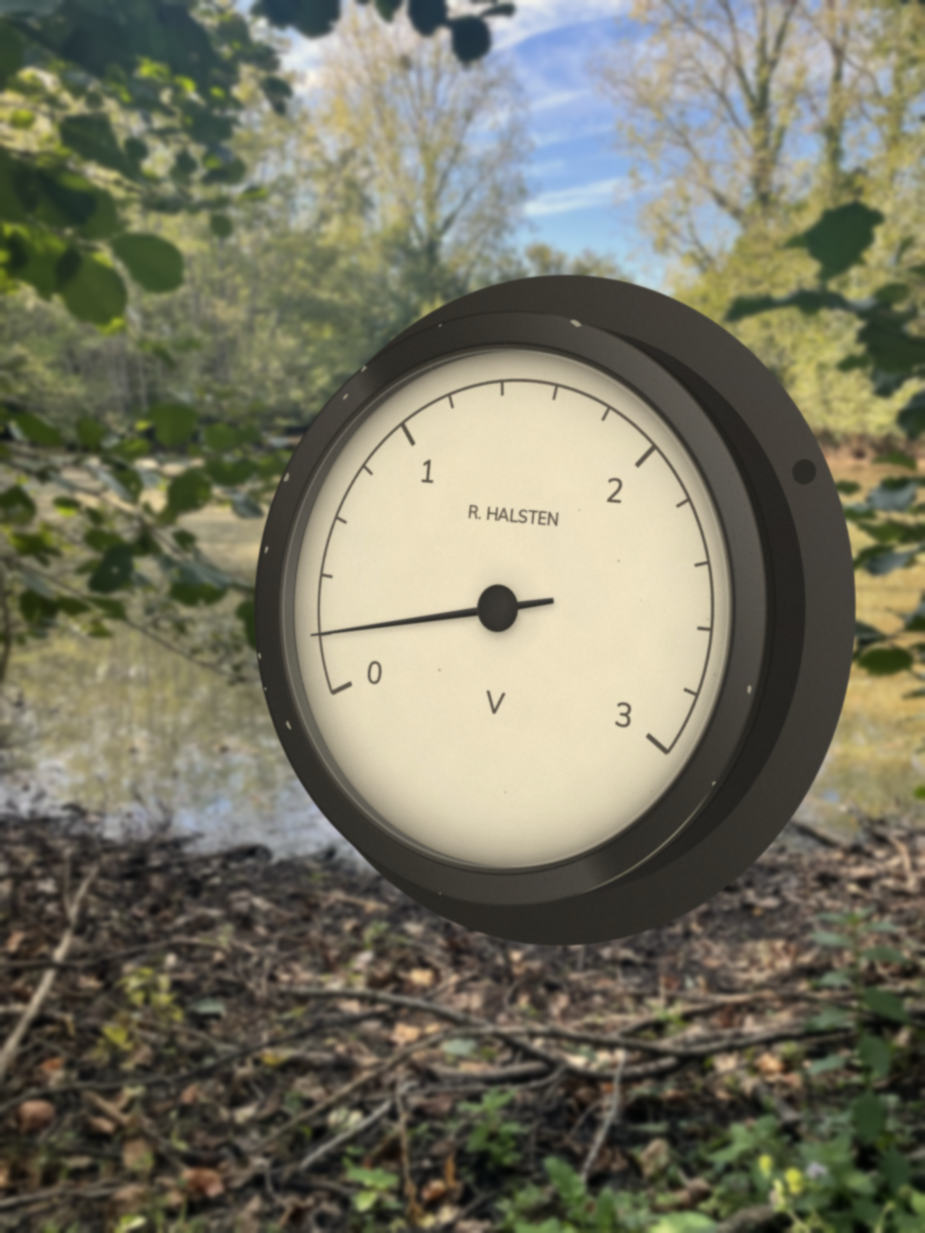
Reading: value=0.2 unit=V
